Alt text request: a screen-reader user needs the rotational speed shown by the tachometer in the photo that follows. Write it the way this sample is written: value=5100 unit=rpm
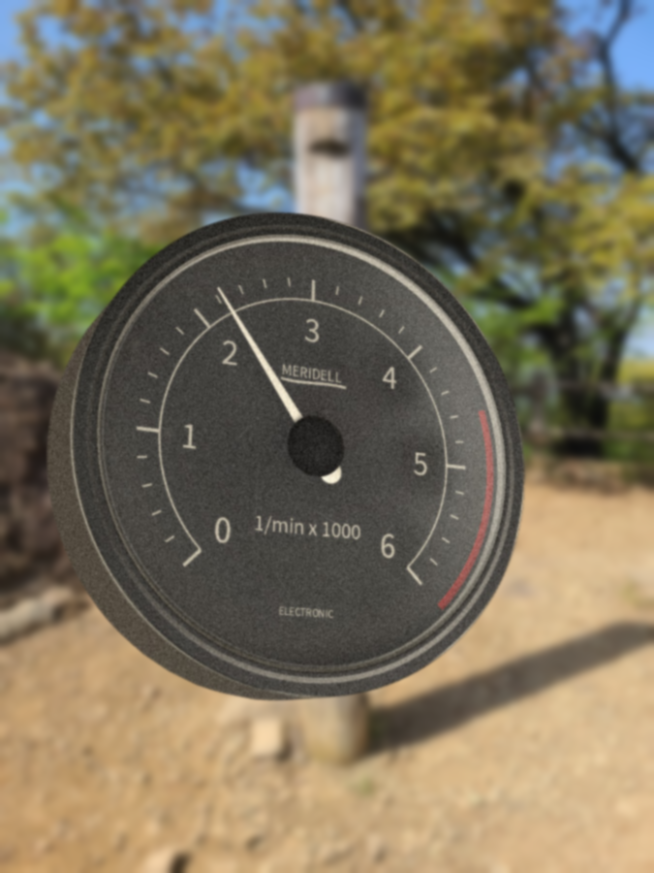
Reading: value=2200 unit=rpm
